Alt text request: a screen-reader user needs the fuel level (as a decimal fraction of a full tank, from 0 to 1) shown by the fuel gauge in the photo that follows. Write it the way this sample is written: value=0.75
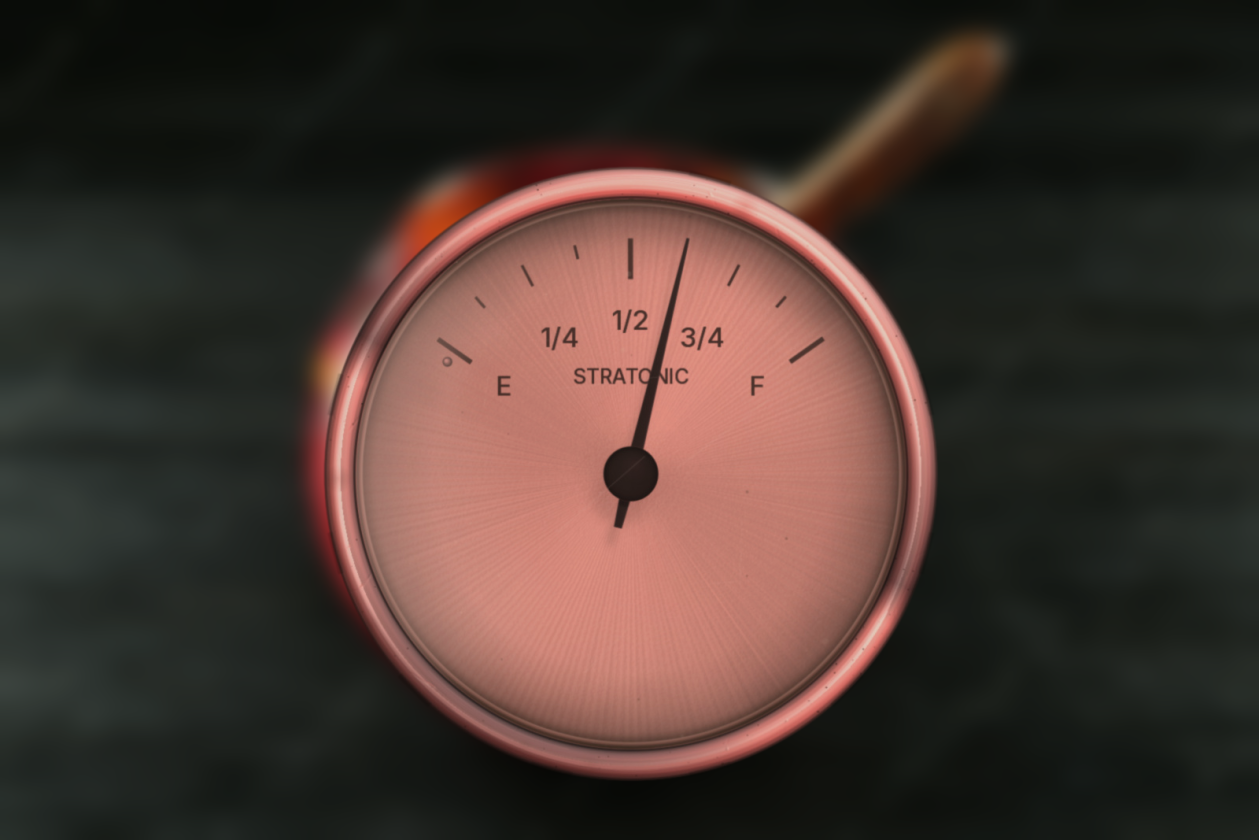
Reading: value=0.625
